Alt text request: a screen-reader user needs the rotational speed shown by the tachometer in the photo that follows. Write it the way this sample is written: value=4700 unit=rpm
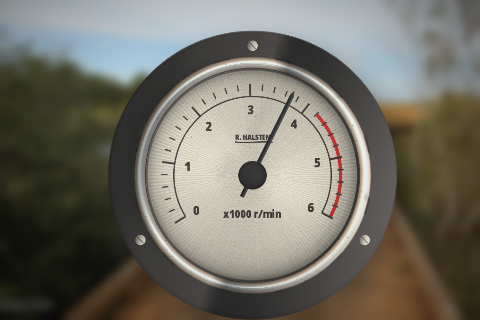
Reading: value=3700 unit=rpm
